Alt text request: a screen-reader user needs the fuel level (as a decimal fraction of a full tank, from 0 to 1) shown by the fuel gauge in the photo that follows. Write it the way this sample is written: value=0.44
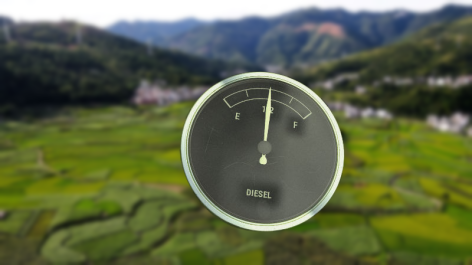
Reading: value=0.5
